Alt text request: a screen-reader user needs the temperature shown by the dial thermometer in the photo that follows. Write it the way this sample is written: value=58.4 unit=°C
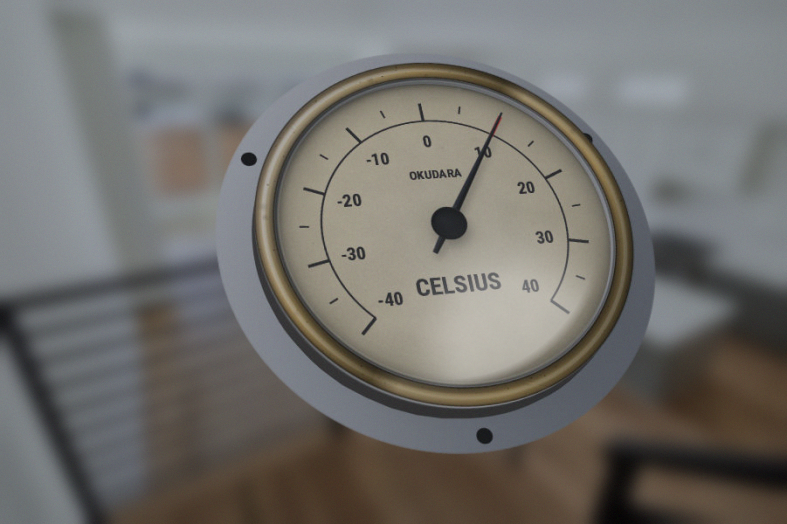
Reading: value=10 unit=°C
